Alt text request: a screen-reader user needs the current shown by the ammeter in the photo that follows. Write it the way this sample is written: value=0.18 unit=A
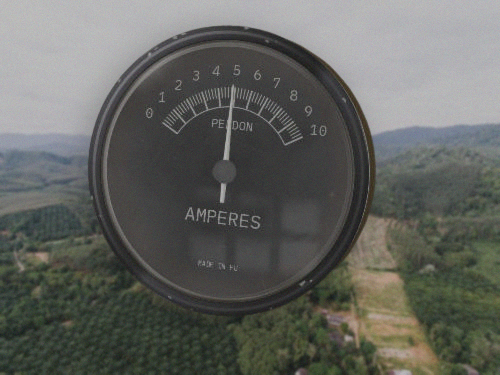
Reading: value=5 unit=A
